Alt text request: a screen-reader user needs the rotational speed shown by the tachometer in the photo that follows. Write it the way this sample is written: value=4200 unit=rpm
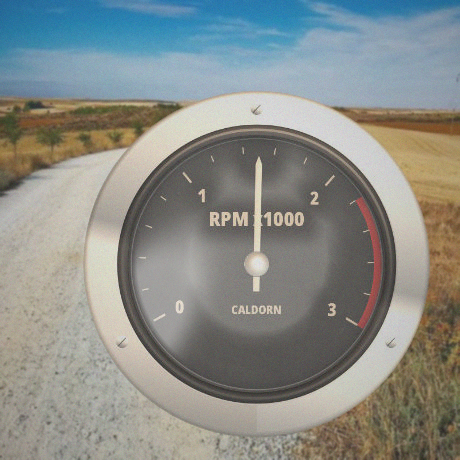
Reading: value=1500 unit=rpm
